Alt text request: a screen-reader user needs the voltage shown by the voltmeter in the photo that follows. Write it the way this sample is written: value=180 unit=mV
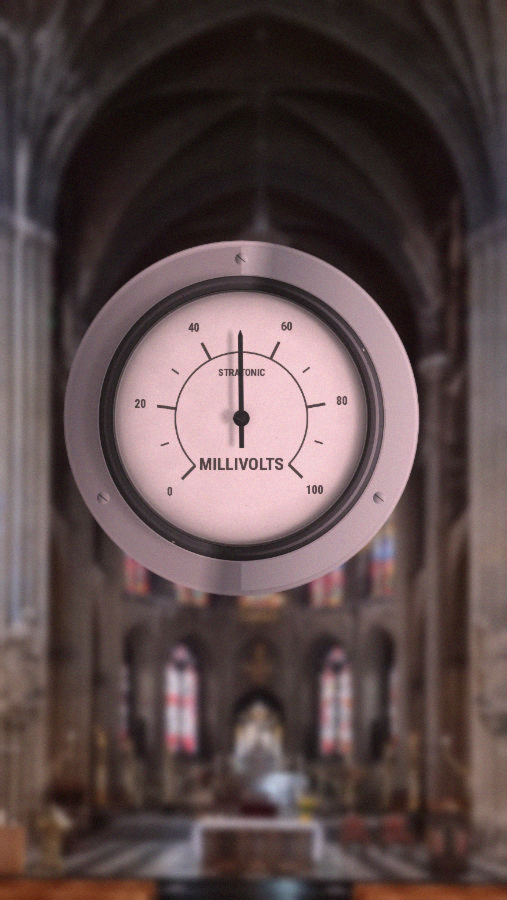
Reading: value=50 unit=mV
